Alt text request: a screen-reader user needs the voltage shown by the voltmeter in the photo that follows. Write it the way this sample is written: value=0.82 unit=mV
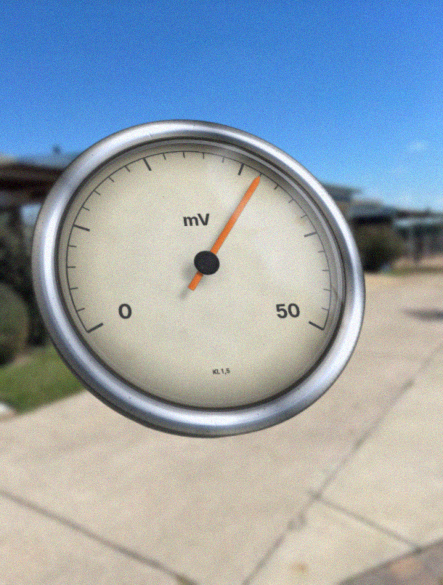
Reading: value=32 unit=mV
